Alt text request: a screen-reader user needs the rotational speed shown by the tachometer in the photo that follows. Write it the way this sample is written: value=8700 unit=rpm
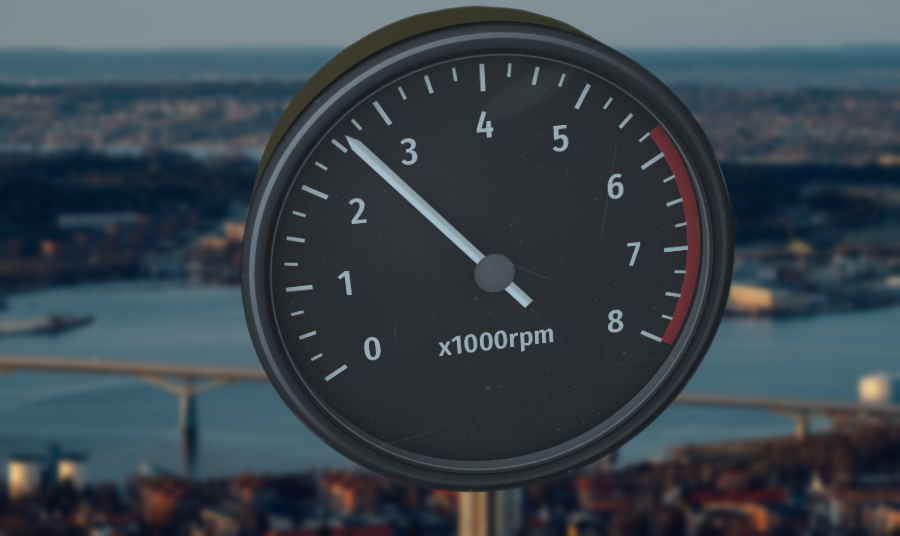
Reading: value=2625 unit=rpm
